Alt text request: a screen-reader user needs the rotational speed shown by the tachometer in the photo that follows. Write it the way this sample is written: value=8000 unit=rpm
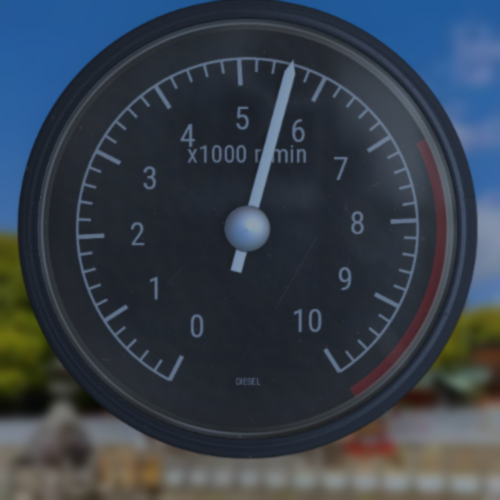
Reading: value=5600 unit=rpm
